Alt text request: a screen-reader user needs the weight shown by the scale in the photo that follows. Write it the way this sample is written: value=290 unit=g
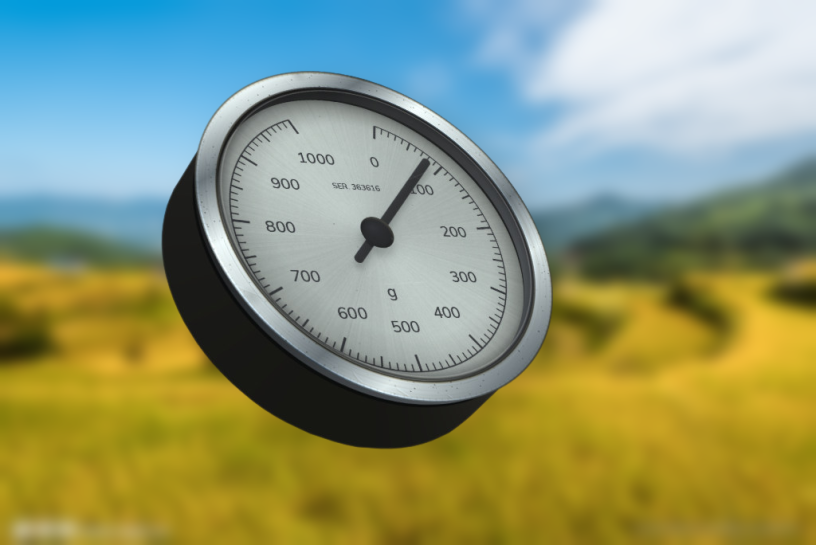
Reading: value=80 unit=g
